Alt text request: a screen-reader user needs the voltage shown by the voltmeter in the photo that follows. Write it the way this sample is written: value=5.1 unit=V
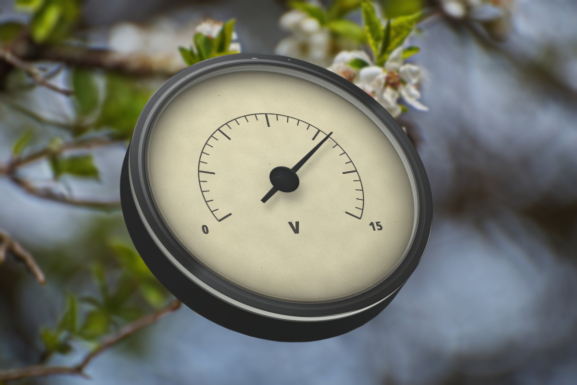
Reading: value=10.5 unit=V
